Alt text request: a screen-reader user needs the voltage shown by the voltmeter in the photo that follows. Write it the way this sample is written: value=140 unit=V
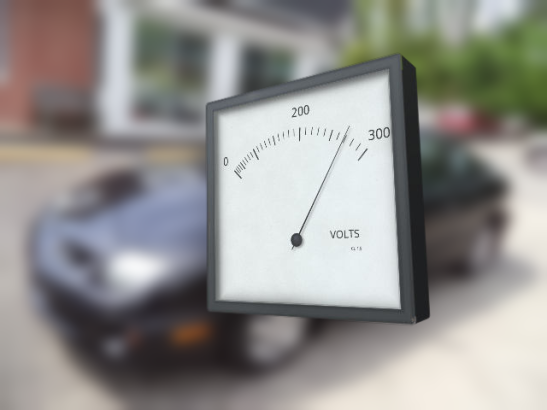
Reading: value=270 unit=V
